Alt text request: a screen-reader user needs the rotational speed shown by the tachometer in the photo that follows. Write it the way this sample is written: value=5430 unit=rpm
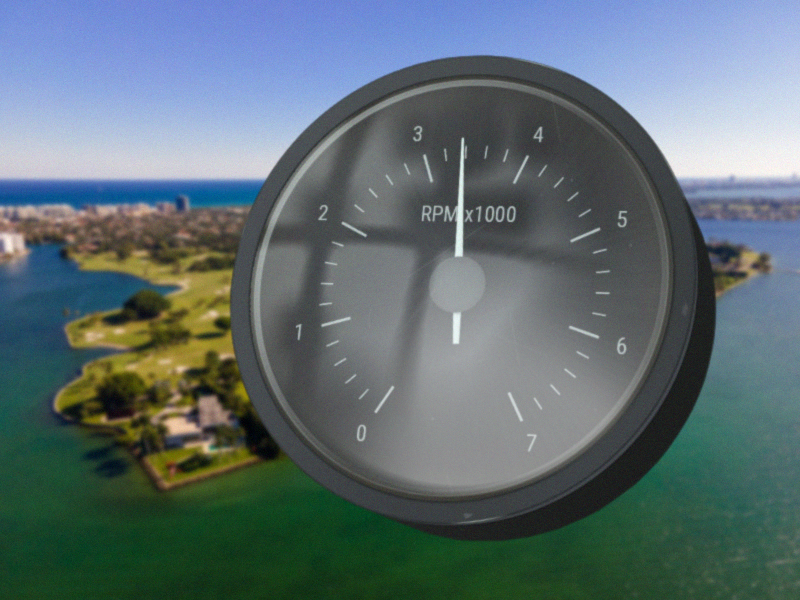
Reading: value=3400 unit=rpm
